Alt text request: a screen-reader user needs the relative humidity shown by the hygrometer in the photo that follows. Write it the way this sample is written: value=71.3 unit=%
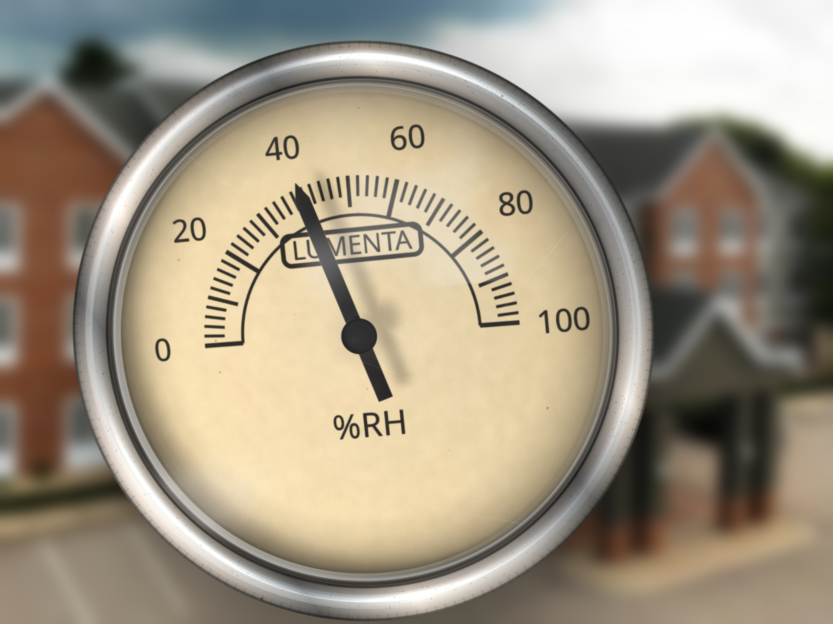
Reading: value=40 unit=%
